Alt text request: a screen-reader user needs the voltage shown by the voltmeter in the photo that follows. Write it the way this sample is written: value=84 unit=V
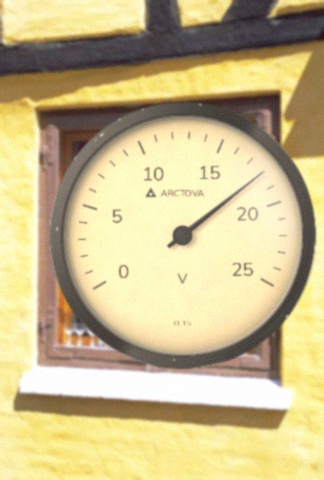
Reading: value=18 unit=V
